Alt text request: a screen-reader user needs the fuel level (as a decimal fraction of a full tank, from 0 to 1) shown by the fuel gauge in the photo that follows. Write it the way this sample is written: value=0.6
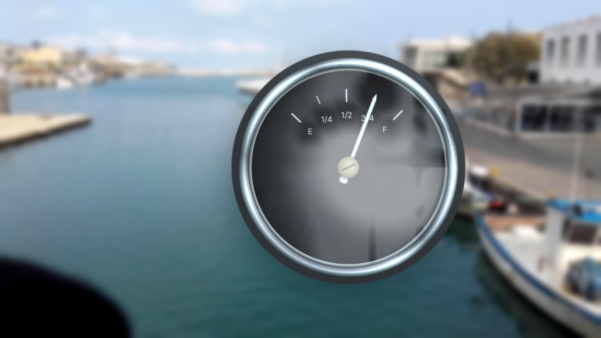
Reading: value=0.75
